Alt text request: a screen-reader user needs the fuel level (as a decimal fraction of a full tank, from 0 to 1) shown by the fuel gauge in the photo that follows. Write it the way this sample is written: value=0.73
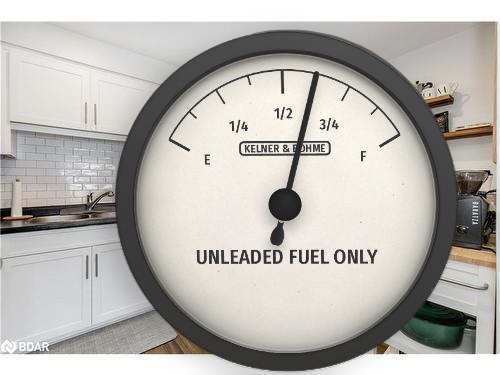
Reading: value=0.625
